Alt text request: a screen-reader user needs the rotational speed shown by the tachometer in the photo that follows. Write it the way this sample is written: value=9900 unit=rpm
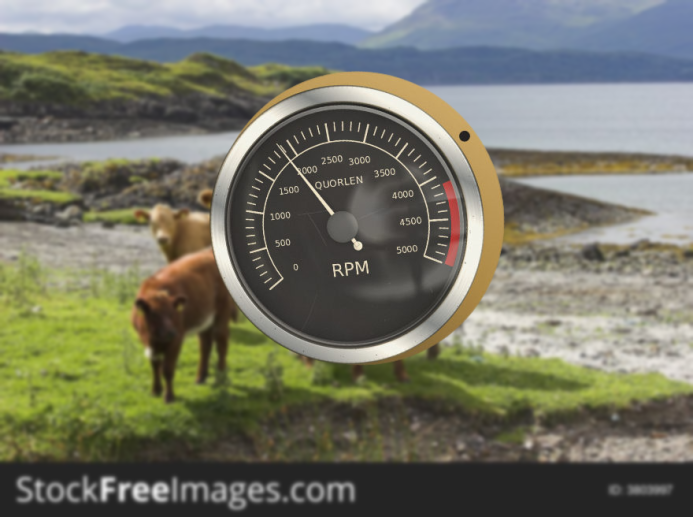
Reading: value=1900 unit=rpm
